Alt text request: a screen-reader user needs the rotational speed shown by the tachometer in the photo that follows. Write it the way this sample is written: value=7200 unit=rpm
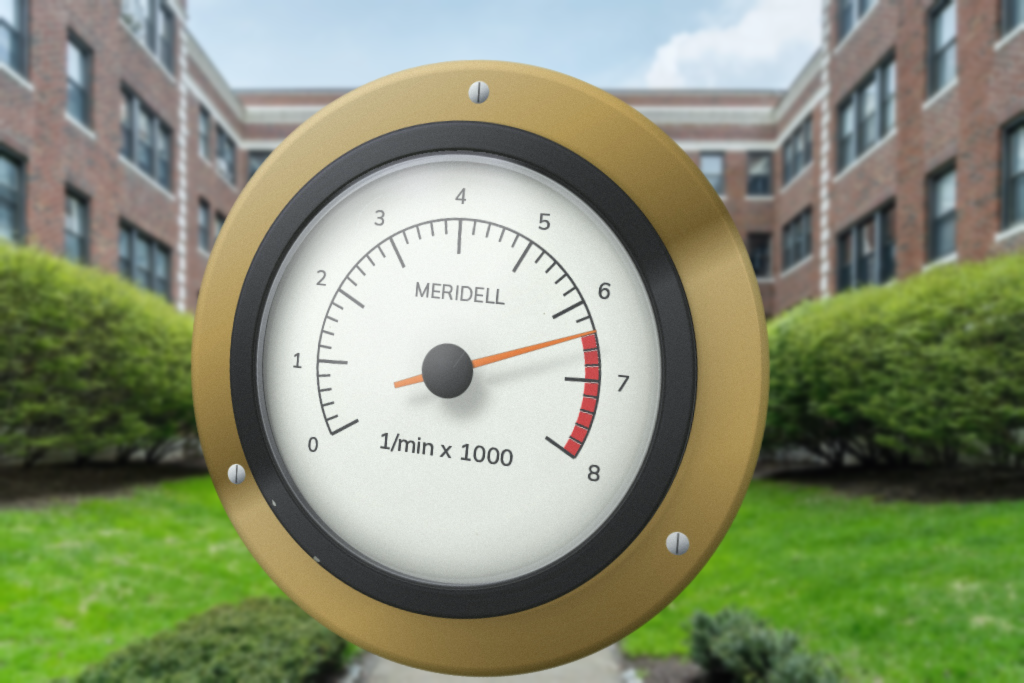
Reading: value=6400 unit=rpm
